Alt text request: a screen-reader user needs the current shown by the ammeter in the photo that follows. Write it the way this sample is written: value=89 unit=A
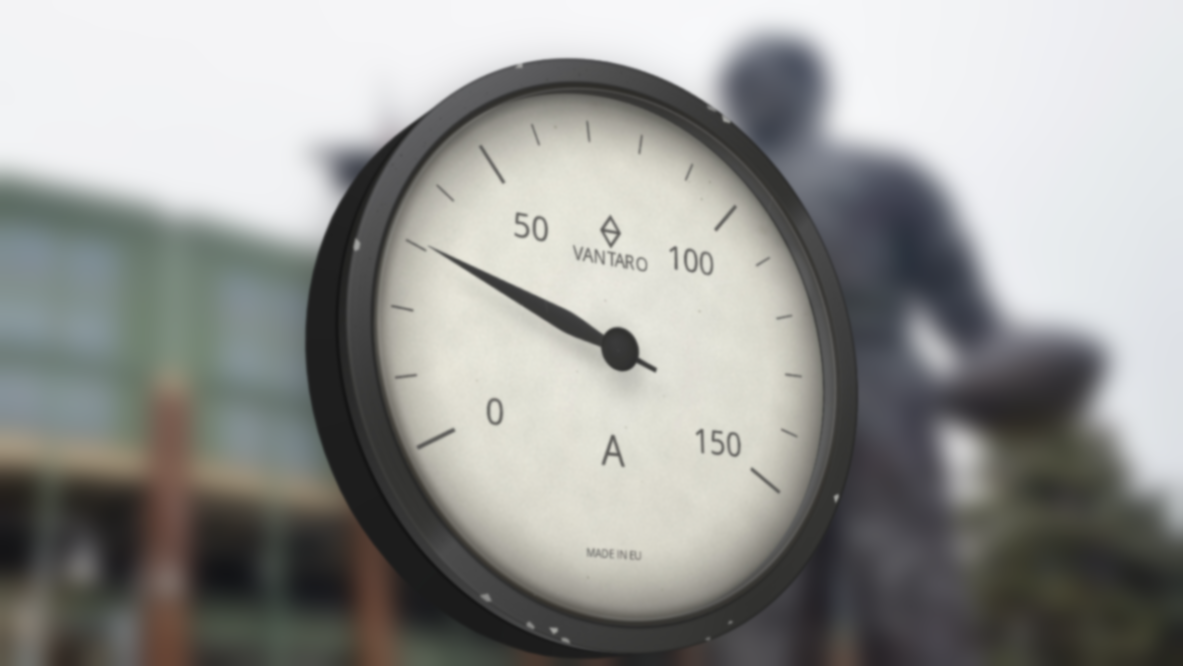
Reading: value=30 unit=A
